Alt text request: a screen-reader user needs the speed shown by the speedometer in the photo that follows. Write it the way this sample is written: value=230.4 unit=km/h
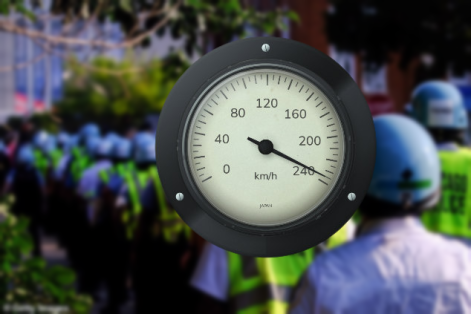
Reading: value=235 unit=km/h
